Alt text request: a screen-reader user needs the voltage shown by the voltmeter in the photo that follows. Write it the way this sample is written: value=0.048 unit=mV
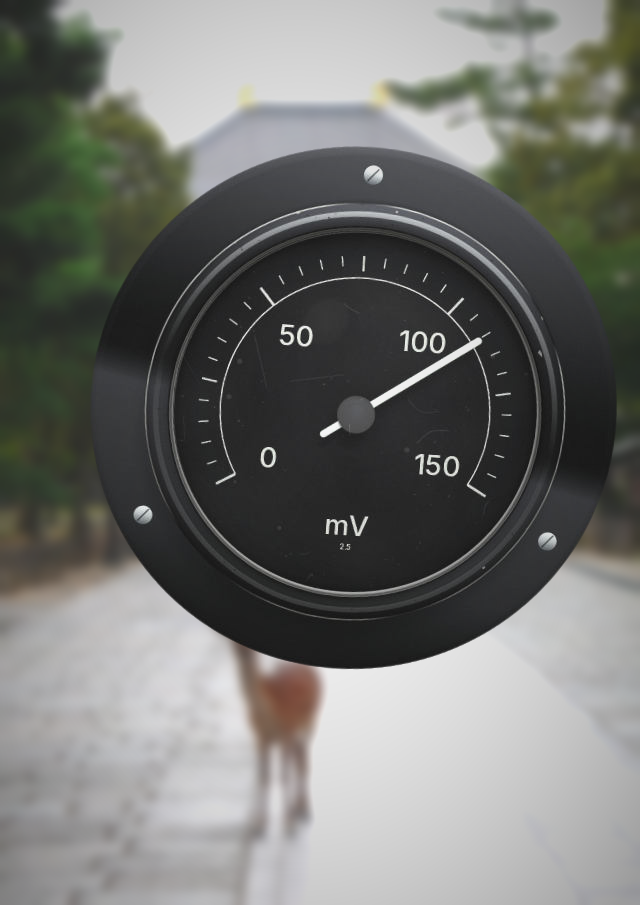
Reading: value=110 unit=mV
